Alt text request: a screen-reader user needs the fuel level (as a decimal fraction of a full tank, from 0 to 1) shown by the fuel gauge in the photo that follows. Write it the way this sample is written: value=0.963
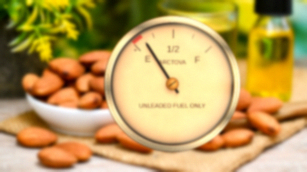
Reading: value=0.125
